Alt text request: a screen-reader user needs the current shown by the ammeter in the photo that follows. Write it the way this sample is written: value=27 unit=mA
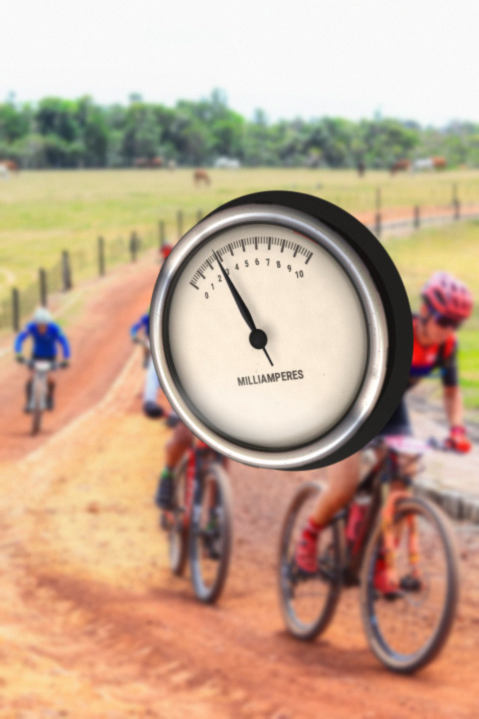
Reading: value=3 unit=mA
